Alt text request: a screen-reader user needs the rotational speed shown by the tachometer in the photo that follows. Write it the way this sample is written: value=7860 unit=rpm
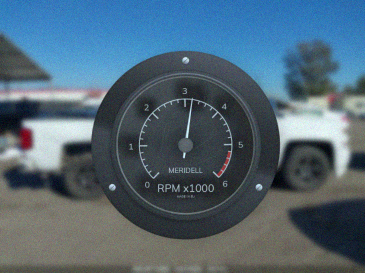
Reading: value=3200 unit=rpm
